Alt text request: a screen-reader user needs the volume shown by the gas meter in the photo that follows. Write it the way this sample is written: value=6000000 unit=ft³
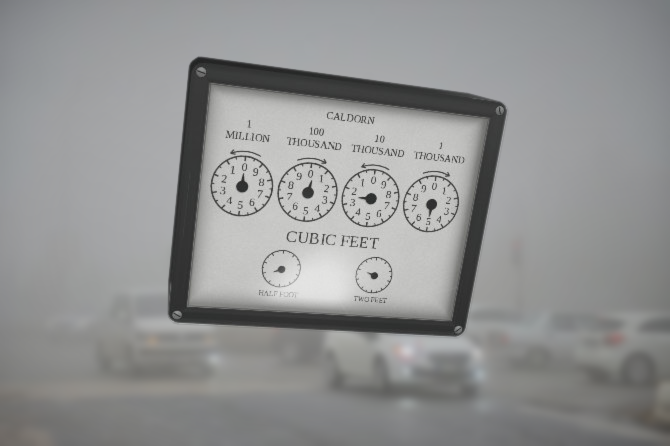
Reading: value=2500 unit=ft³
